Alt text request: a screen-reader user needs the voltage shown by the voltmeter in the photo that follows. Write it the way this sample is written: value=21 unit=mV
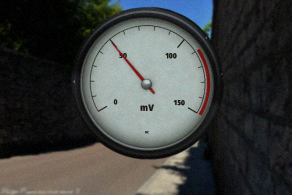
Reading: value=50 unit=mV
